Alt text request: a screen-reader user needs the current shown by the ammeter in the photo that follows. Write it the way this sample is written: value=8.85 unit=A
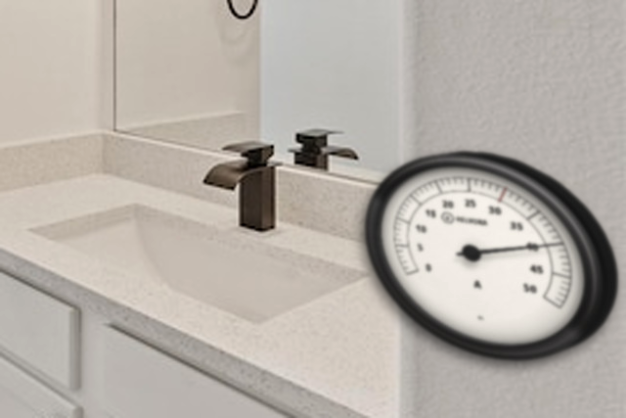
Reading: value=40 unit=A
